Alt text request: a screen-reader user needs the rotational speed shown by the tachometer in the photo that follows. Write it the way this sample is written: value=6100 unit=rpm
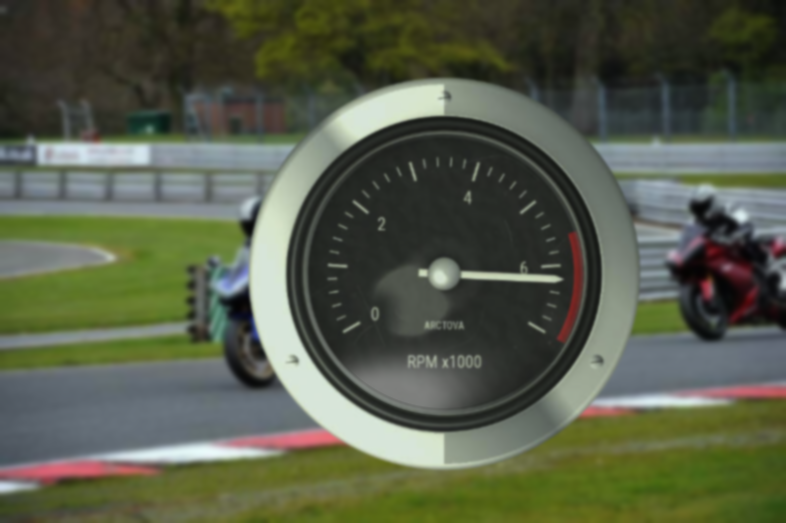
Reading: value=6200 unit=rpm
